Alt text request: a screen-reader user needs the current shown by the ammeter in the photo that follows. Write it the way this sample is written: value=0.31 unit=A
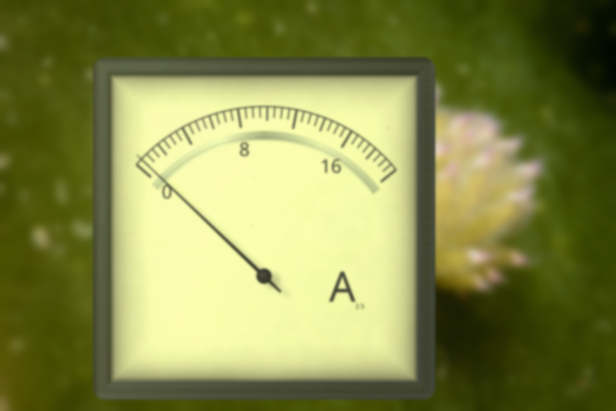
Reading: value=0.5 unit=A
